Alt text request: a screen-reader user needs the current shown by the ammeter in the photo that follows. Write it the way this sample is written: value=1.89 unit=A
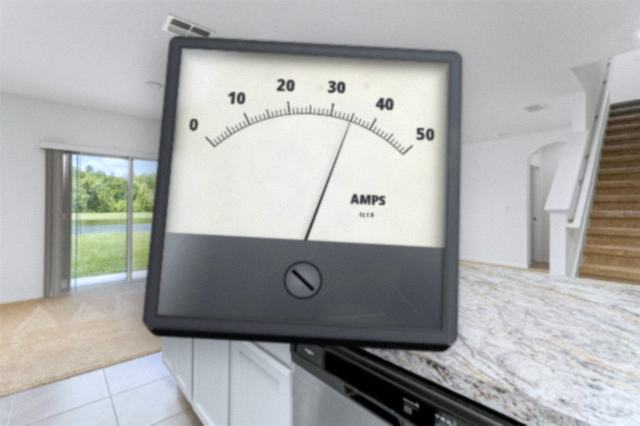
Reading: value=35 unit=A
